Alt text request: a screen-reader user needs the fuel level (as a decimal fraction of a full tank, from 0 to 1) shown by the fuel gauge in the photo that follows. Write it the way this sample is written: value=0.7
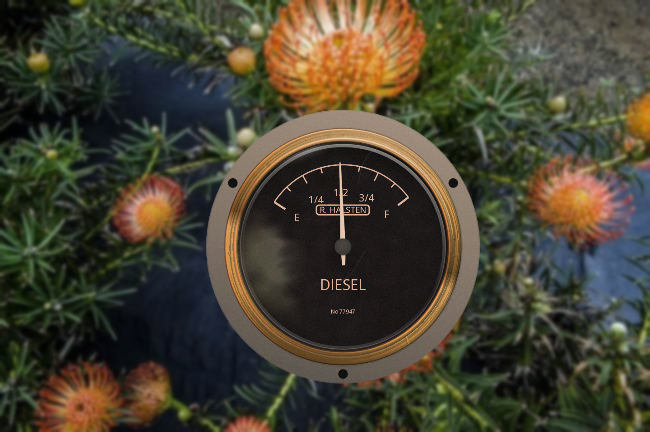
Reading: value=0.5
